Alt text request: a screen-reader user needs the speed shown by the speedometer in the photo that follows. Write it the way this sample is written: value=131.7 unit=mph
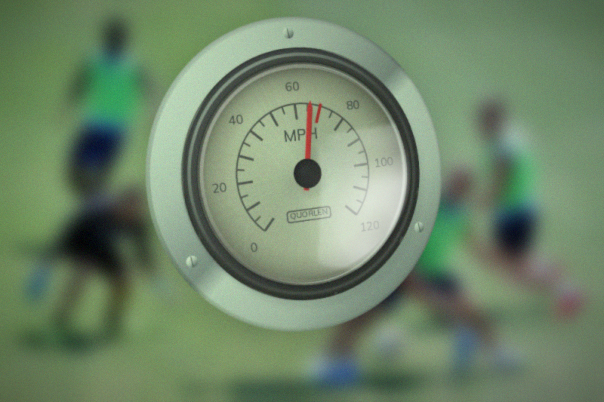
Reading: value=65 unit=mph
